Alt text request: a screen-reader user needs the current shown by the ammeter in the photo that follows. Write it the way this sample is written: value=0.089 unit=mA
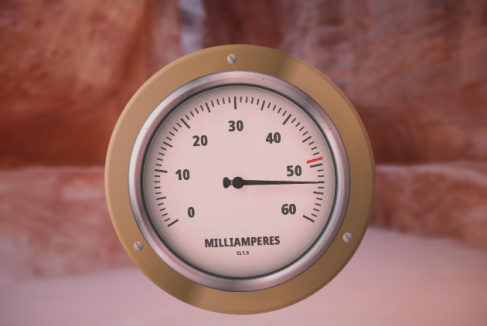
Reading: value=53 unit=mA
